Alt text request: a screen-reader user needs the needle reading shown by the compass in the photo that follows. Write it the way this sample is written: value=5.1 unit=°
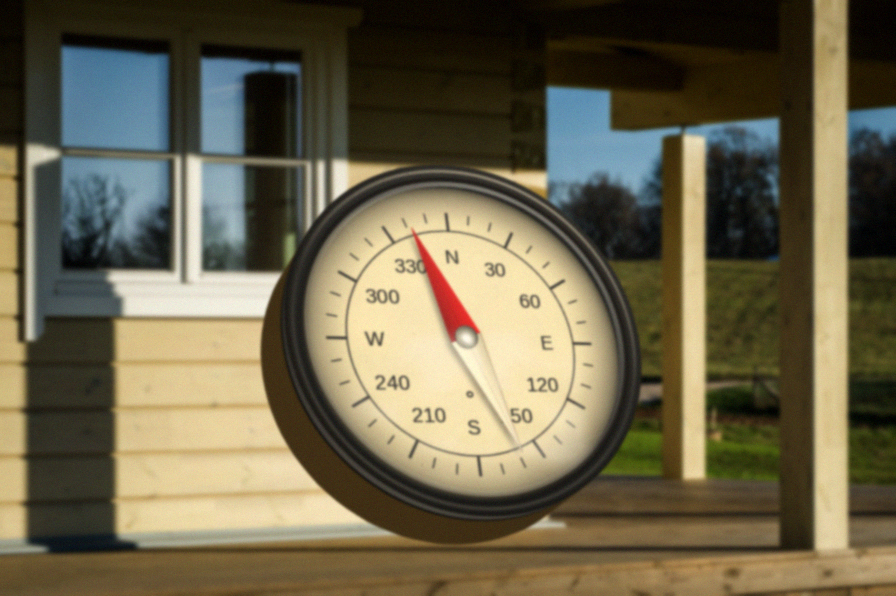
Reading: value=340 unit=°
